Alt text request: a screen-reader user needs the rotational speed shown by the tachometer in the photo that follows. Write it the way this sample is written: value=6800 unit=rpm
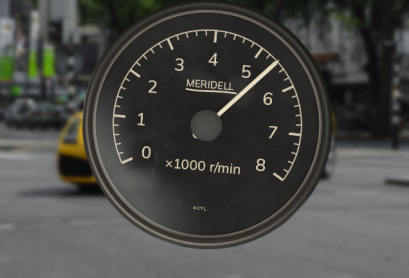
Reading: value=5400 unit=rpm
